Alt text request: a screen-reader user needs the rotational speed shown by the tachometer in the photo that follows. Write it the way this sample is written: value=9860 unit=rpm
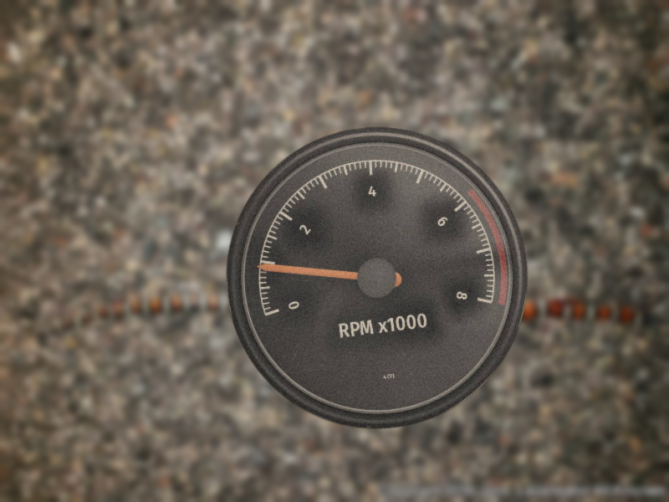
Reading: value=900 unit=rpm
